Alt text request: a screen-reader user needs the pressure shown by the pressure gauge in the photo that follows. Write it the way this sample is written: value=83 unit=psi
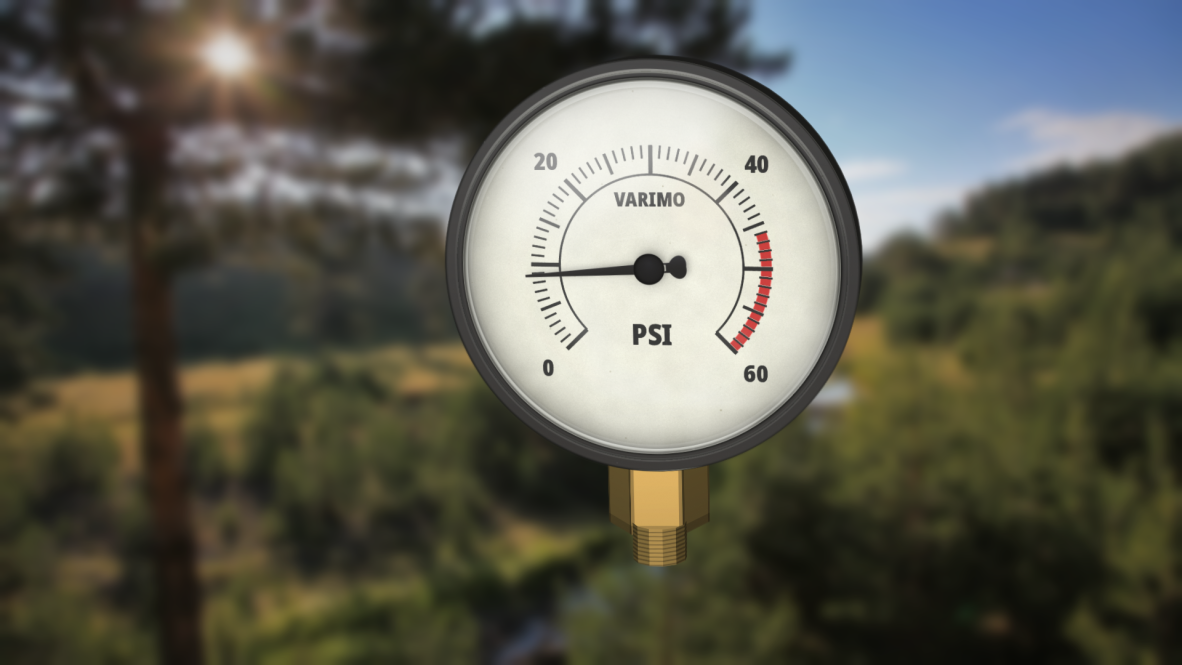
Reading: value=9 unit=psi
